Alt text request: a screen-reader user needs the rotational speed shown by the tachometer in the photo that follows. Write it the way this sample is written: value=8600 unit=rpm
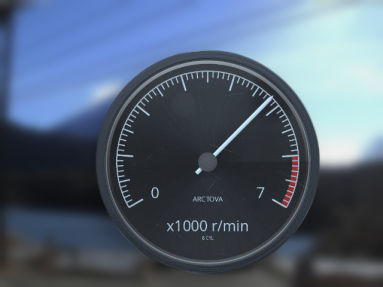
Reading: value=4800 unit=rpm
